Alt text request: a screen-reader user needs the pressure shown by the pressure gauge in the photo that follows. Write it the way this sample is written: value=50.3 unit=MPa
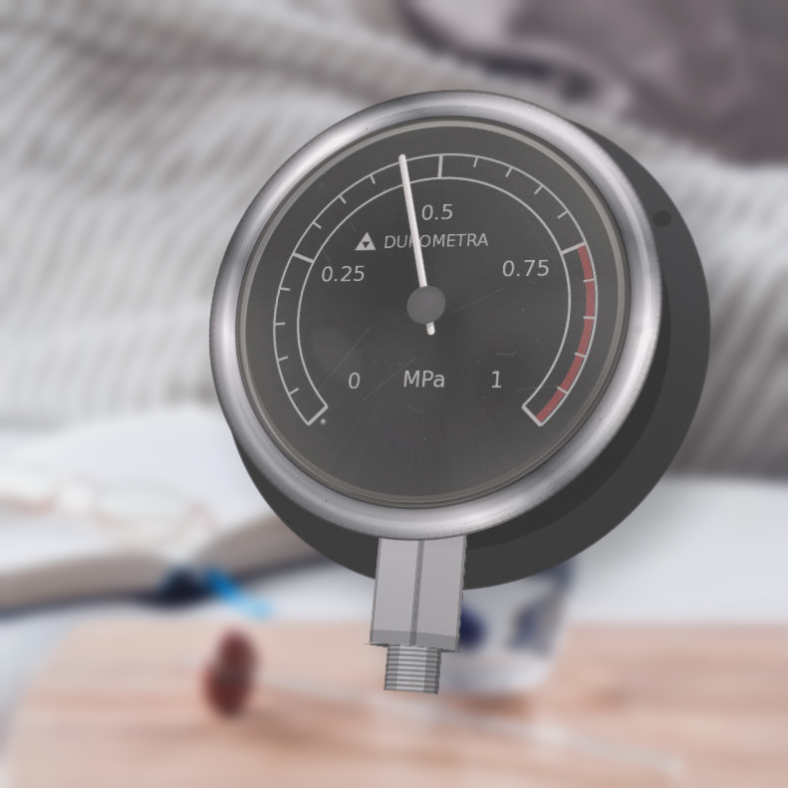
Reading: value=0.45 unit=MPa
